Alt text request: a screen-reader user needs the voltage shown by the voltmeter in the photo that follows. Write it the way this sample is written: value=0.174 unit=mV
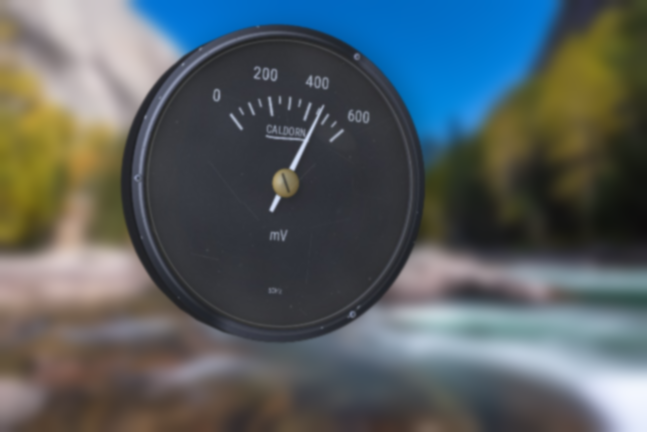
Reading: value=450 unit=mV
